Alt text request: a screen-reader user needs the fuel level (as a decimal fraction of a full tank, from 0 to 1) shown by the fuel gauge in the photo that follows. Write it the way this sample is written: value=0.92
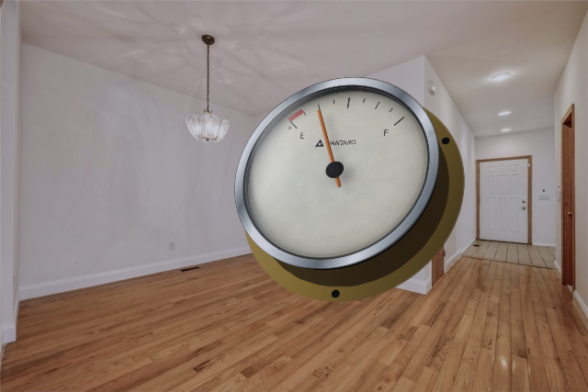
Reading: value=0.25
